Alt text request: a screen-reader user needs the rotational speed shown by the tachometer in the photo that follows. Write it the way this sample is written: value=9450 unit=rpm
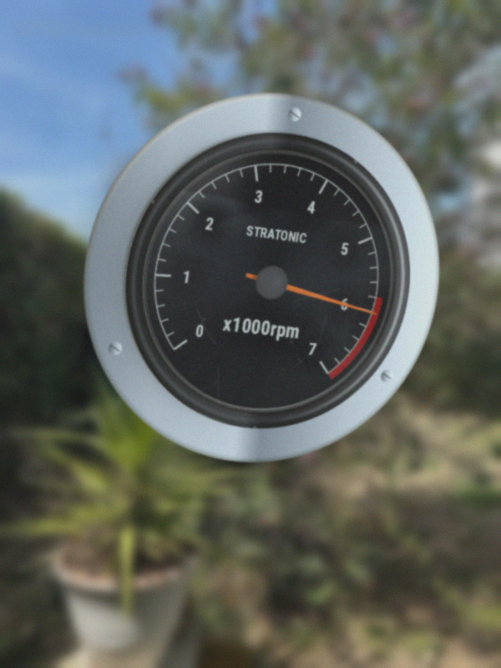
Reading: value=6000 unit=rpm
